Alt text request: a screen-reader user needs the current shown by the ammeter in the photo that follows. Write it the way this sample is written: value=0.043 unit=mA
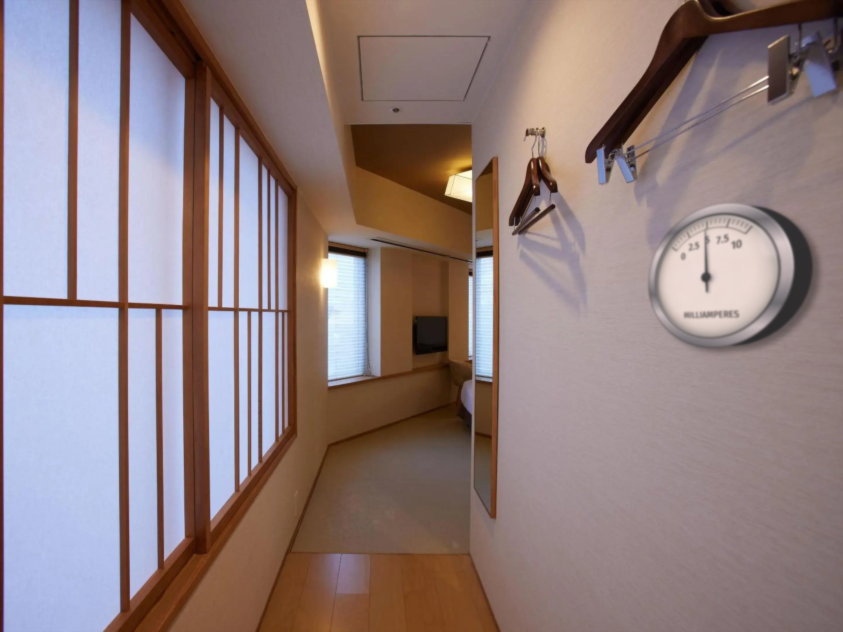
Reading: value=5 unit=mA
